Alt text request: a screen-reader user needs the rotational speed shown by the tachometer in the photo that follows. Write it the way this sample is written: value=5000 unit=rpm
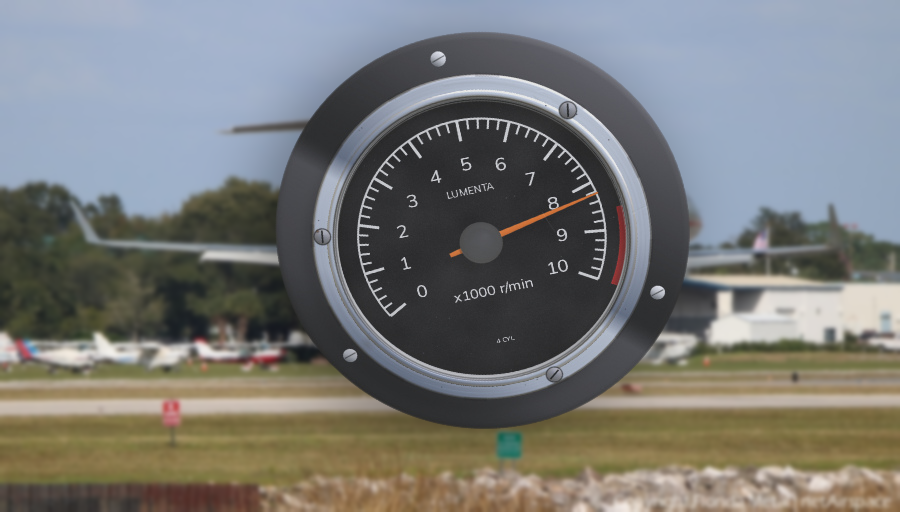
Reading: value=8200 unit=rpm
